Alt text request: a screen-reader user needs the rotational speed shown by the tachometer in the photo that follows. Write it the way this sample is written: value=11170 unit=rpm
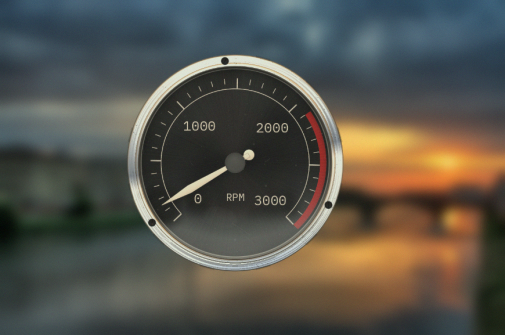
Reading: value=150 unit=rpm
